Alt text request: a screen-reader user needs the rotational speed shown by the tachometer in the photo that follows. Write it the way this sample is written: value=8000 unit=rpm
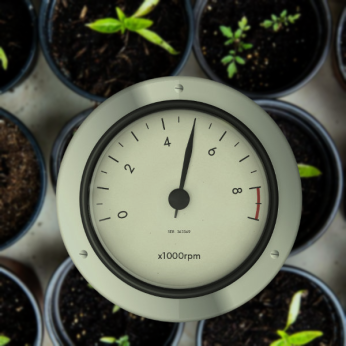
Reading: value=5000 unit=rpm
